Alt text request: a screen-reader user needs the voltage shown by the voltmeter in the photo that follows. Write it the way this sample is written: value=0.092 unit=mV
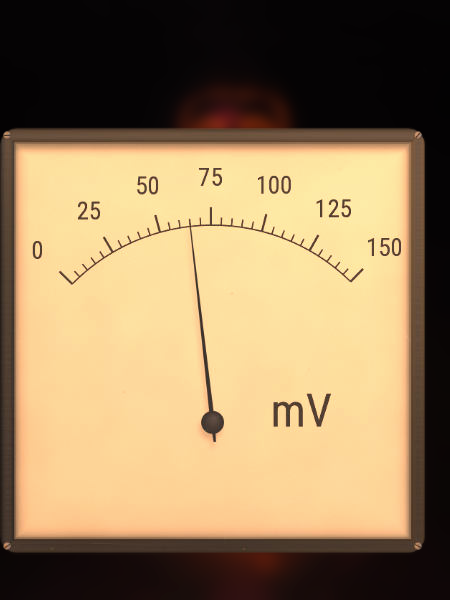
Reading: value=65 unit=mV
